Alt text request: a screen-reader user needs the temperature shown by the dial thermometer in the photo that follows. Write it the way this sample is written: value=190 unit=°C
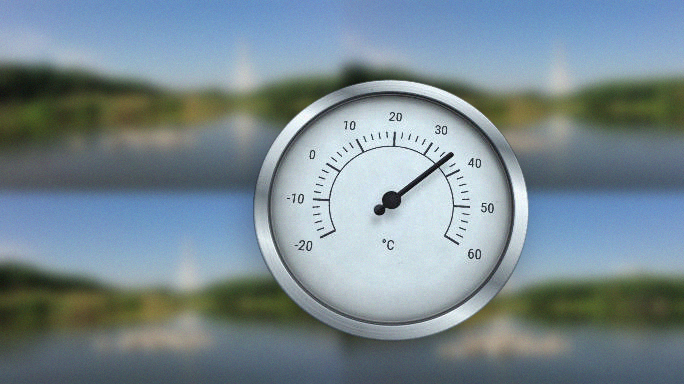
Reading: value=36 unit=°C
